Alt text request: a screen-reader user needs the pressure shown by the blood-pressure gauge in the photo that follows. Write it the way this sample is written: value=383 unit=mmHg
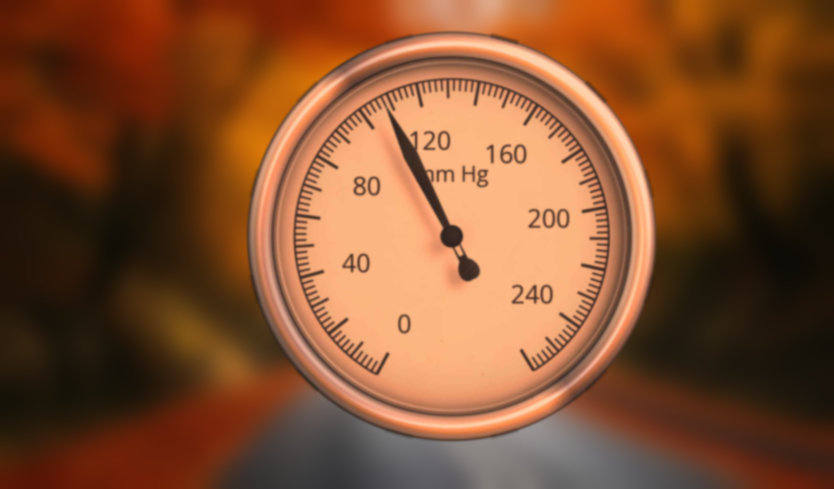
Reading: value=108 unit=mmHg
